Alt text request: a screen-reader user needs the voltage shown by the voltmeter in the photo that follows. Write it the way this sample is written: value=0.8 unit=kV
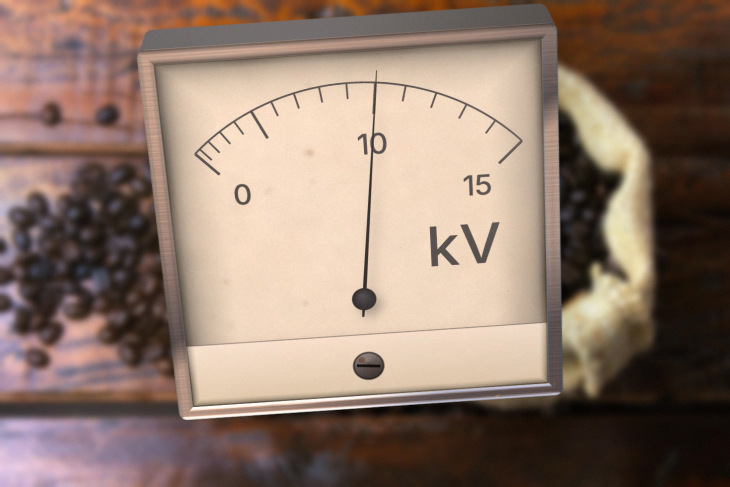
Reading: value=10 unit=kV
